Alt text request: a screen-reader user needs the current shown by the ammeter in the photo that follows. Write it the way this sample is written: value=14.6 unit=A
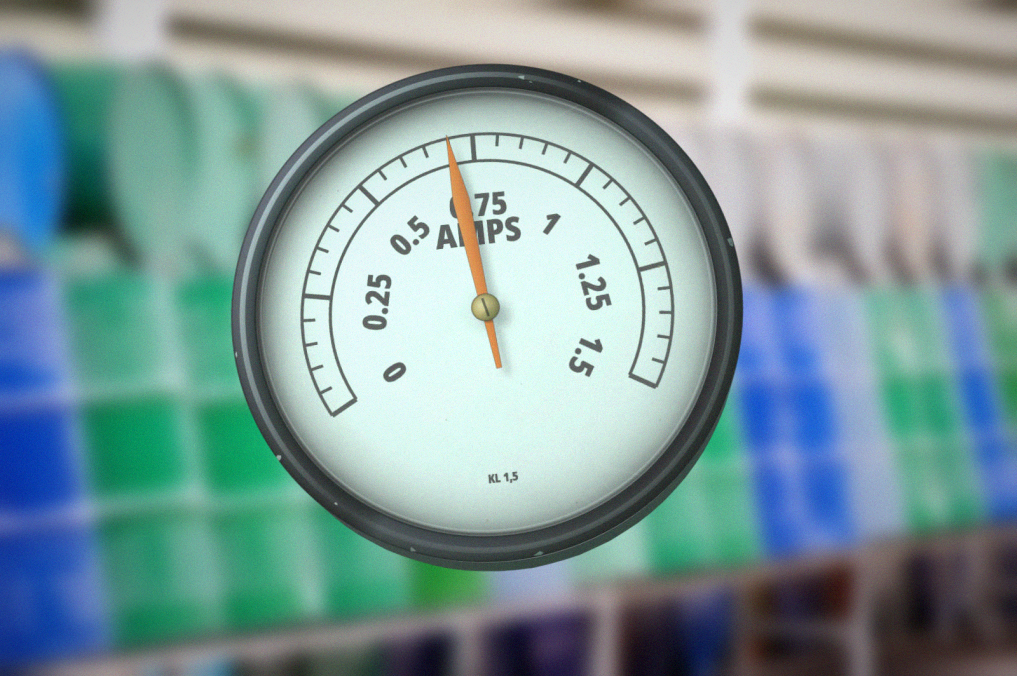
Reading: value=0.7 unit=A
